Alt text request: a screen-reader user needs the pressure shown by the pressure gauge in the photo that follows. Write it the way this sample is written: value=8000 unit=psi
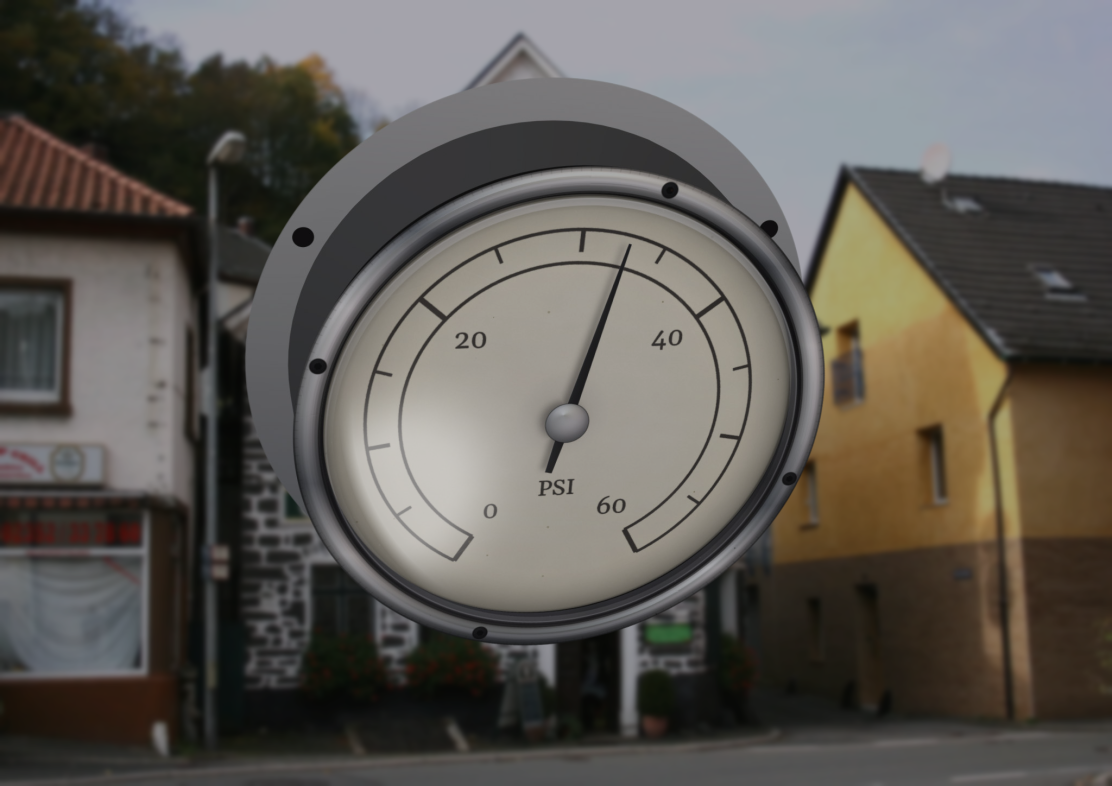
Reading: value=32.5 unit=psi
